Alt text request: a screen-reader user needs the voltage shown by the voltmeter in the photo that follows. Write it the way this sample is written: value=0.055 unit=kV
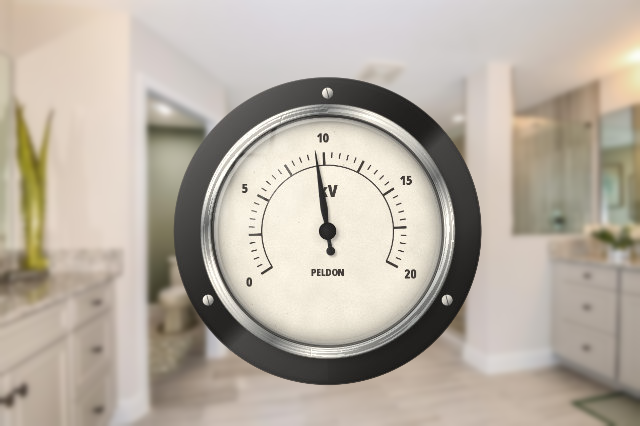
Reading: value=9.5 unit=kV
